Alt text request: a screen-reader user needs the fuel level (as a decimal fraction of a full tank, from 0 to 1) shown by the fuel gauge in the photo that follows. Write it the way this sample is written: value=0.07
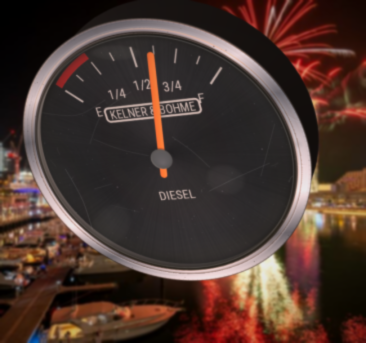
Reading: value=0.625
